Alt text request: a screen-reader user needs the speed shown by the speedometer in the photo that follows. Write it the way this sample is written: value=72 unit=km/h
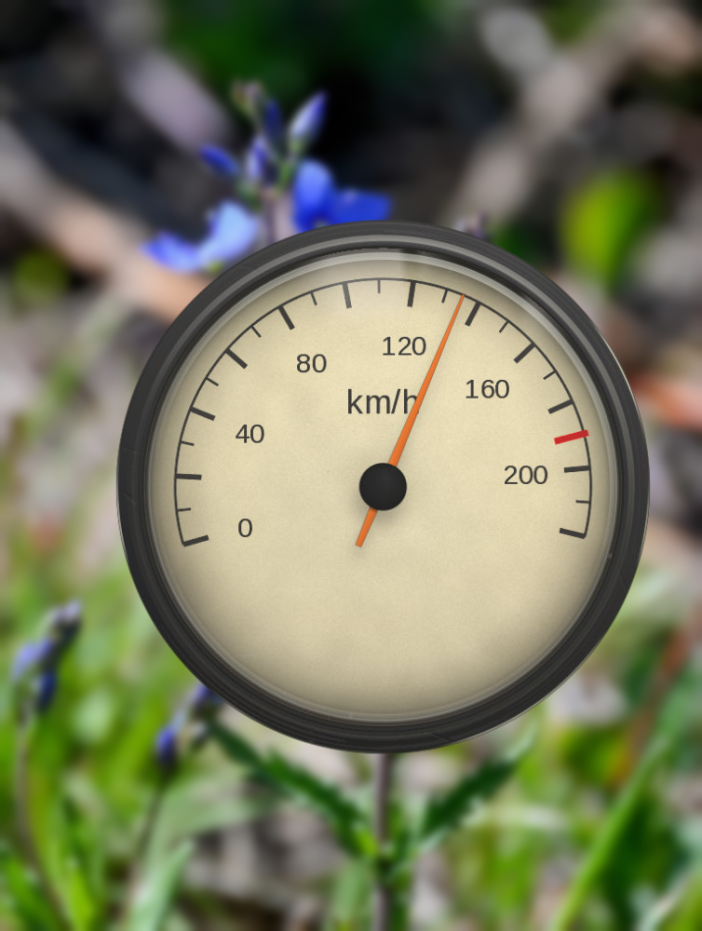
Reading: value=135 unit=km/h
